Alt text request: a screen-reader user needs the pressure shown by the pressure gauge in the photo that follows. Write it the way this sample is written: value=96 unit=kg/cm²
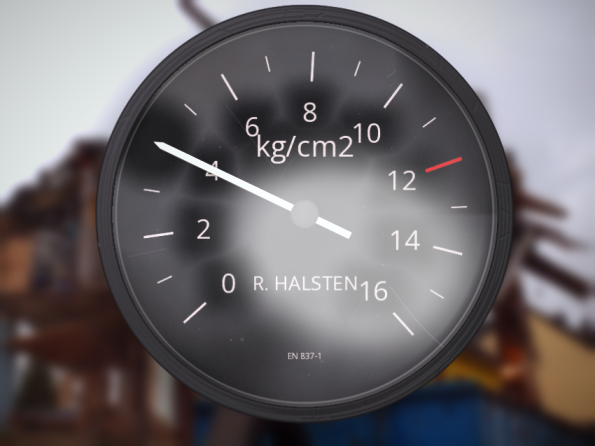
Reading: value=4 unit=kg/cm²
